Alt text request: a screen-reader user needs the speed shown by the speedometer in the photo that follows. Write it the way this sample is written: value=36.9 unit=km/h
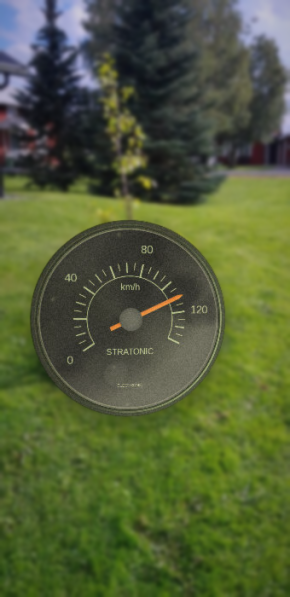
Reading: value=110 unit=km/h
